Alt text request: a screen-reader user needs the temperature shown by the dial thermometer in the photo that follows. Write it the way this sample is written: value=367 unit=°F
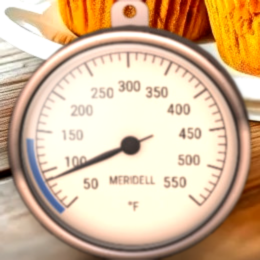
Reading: value=90 unit=°F
